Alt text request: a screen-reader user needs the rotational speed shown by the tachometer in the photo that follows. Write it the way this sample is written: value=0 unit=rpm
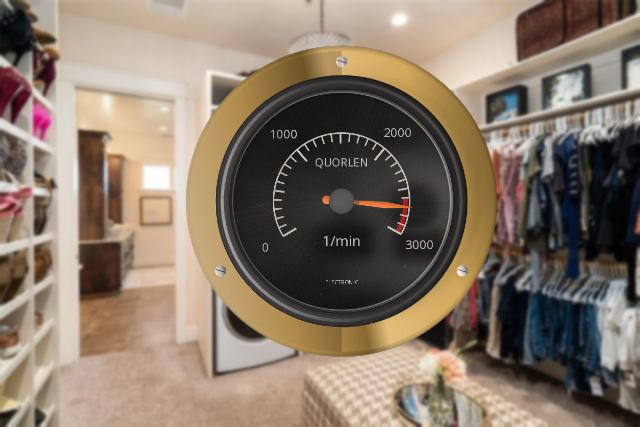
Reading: value=2700 unit=rpm
